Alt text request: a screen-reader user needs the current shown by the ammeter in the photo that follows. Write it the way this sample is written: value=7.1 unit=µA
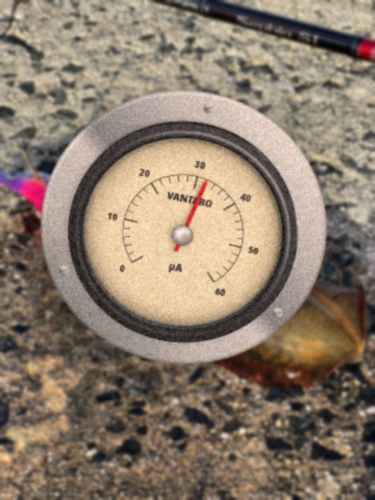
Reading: value=32 unit=µA
